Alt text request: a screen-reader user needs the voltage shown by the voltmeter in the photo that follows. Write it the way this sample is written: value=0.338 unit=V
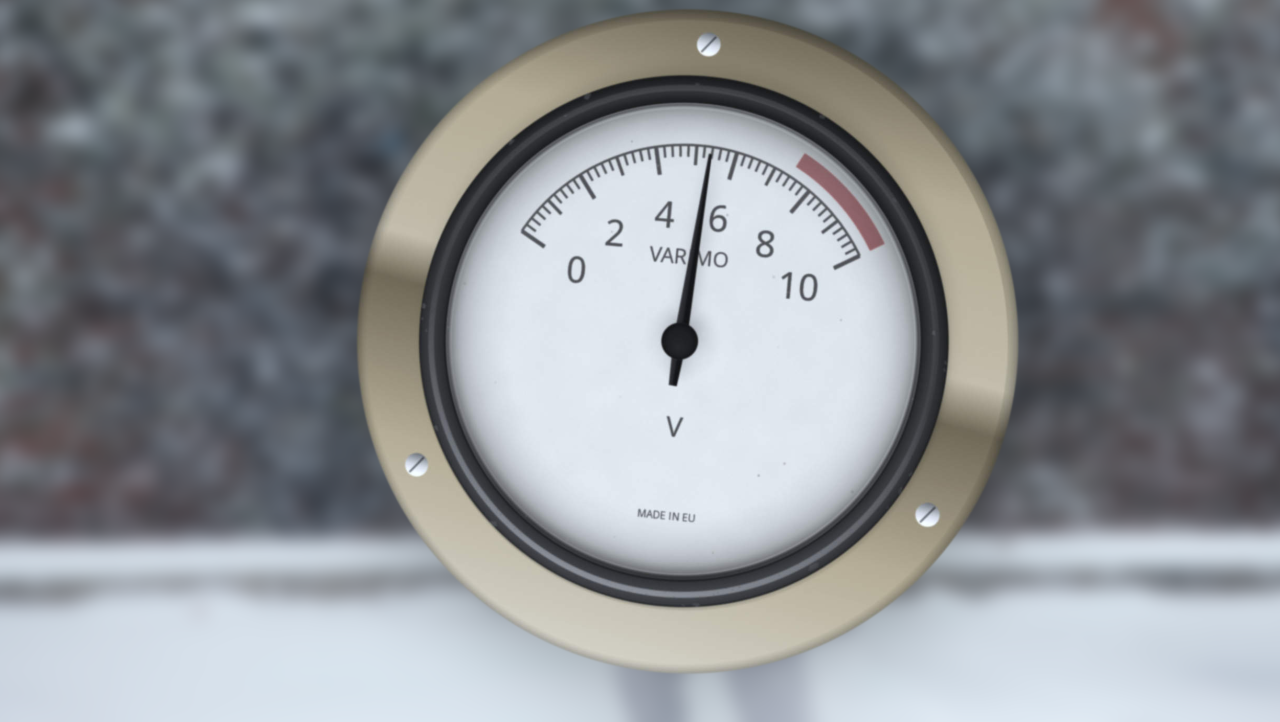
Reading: value=5.4 unit=V
